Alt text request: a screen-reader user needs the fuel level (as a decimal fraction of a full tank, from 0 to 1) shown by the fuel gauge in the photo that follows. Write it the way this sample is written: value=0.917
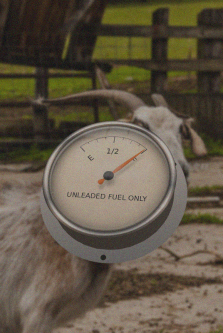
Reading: value=1
